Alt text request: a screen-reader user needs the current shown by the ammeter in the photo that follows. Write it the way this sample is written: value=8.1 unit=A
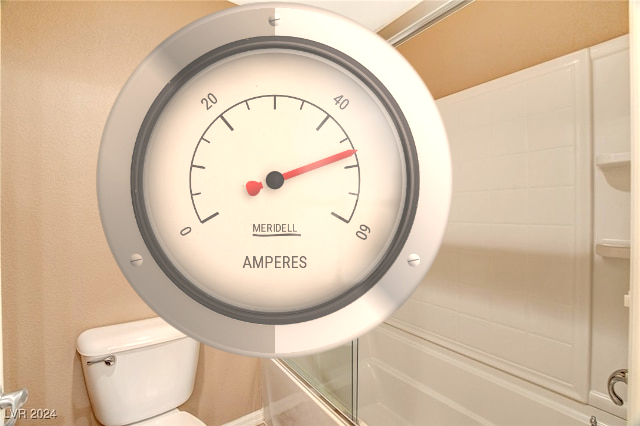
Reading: value=47.5 unit=A
